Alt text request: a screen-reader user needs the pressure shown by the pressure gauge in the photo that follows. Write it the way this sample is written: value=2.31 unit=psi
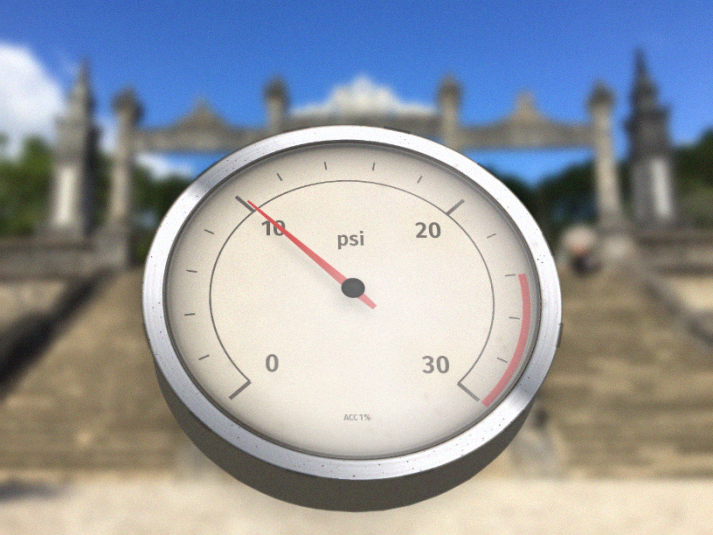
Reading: value=10 unit=psi
